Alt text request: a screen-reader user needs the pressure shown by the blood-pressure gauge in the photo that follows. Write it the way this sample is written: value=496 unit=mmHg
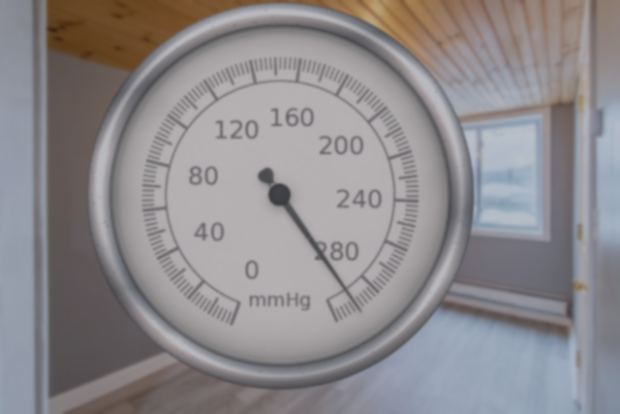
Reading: value=290 unit=mmHg
